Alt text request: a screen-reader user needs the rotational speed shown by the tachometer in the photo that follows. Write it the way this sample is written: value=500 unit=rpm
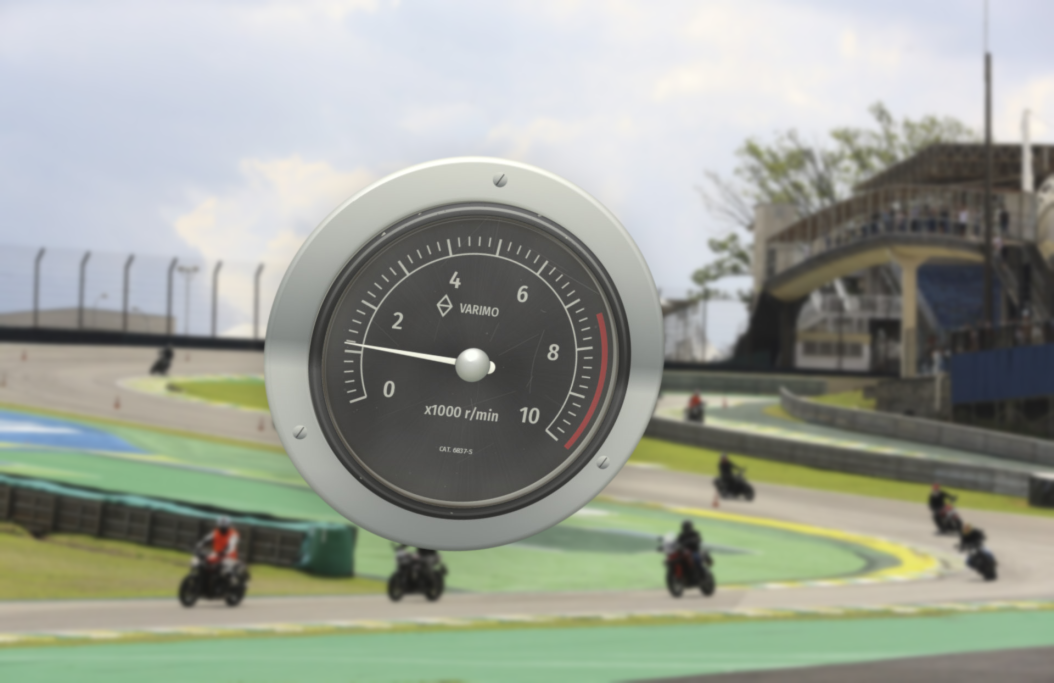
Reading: value=1200 unit=rpm
